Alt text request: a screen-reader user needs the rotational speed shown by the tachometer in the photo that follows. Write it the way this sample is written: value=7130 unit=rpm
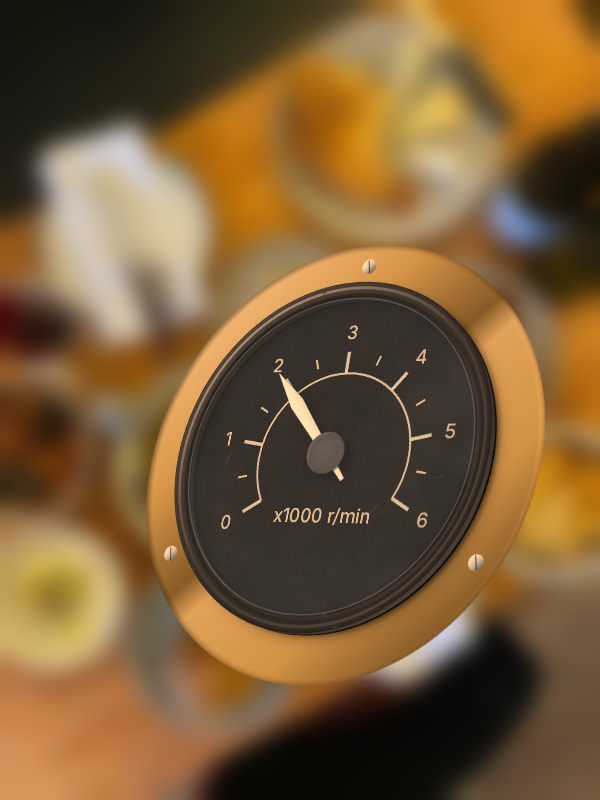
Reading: value=2000 unit=rpm
